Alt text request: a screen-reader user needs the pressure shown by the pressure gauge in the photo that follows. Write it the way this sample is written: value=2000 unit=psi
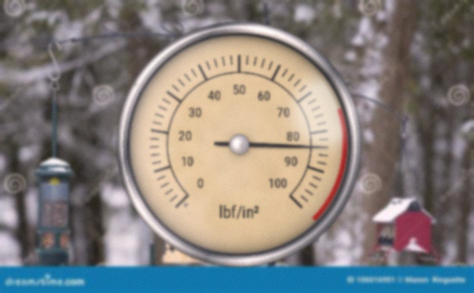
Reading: value=84 unit=psi
